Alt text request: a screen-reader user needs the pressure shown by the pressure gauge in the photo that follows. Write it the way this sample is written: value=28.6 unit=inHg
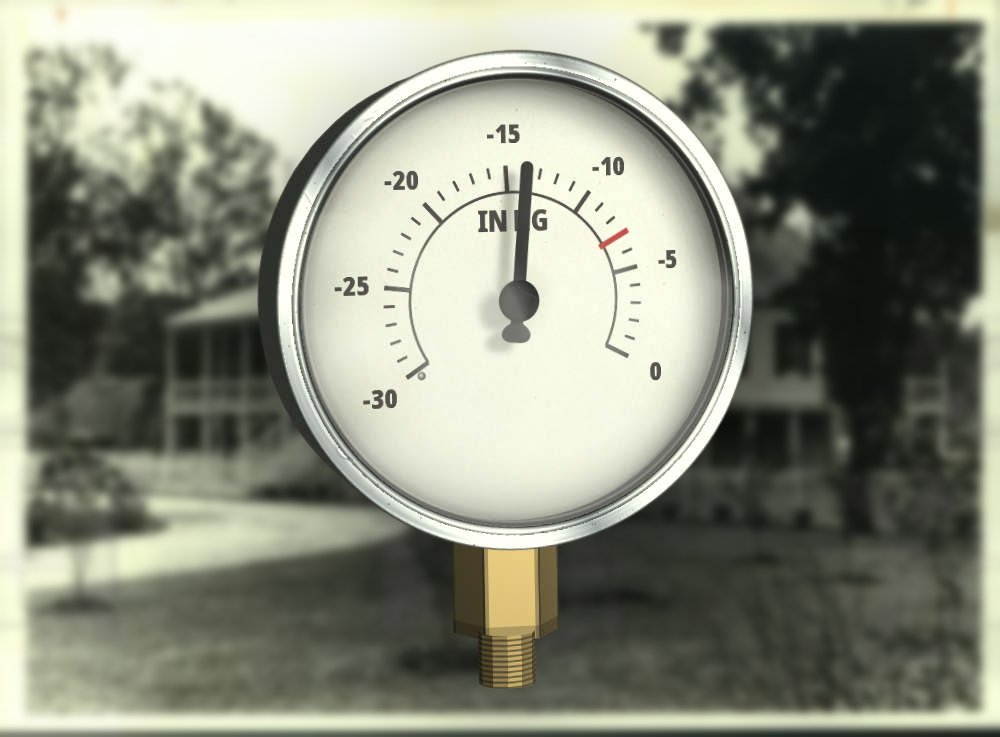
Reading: value=-14 unit=inHg
